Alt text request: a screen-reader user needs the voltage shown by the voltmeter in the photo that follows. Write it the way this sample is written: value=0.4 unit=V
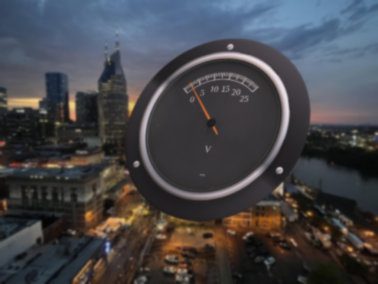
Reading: value=2.5 unit=V
